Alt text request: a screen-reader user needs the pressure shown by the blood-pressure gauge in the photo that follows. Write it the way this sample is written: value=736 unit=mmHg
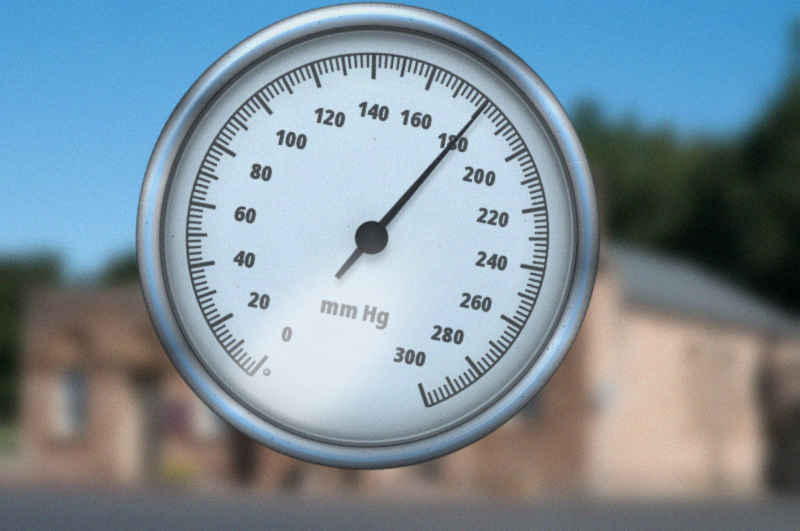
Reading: value=180 unit=mmHg
